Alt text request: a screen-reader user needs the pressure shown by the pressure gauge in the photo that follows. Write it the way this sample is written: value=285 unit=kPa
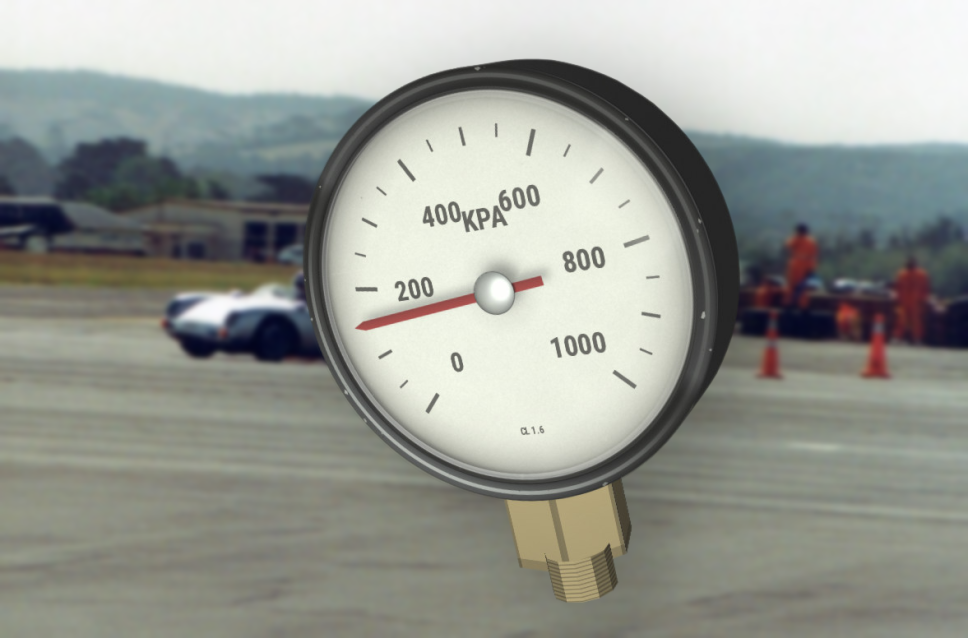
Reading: value=150 unit=kPa
